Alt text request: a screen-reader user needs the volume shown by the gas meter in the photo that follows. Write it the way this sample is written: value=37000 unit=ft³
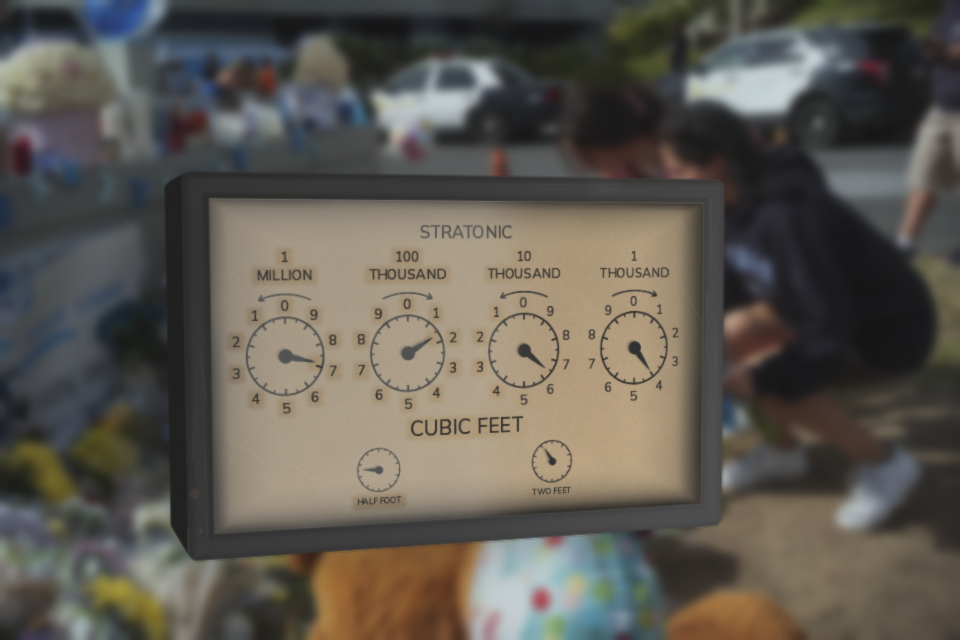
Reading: value=716400 unit=ft³
